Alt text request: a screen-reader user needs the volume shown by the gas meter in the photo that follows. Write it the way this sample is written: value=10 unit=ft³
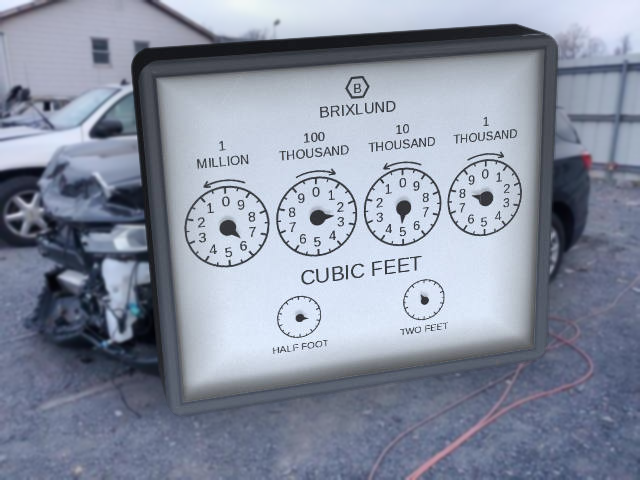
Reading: value=624800 unit=ft³
